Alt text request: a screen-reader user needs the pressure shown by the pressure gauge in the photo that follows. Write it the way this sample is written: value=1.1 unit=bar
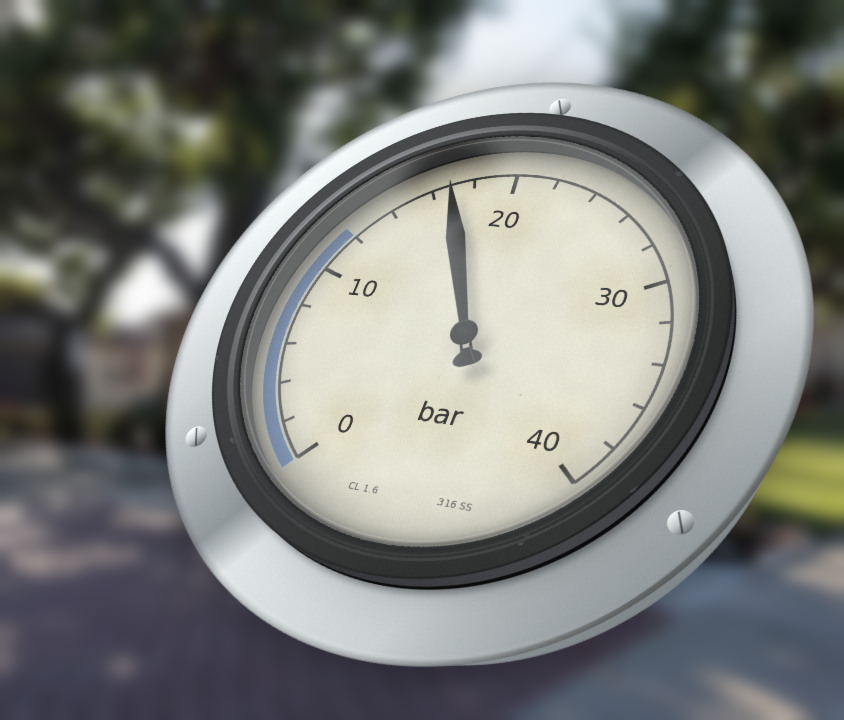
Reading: value=17 unit=bar
